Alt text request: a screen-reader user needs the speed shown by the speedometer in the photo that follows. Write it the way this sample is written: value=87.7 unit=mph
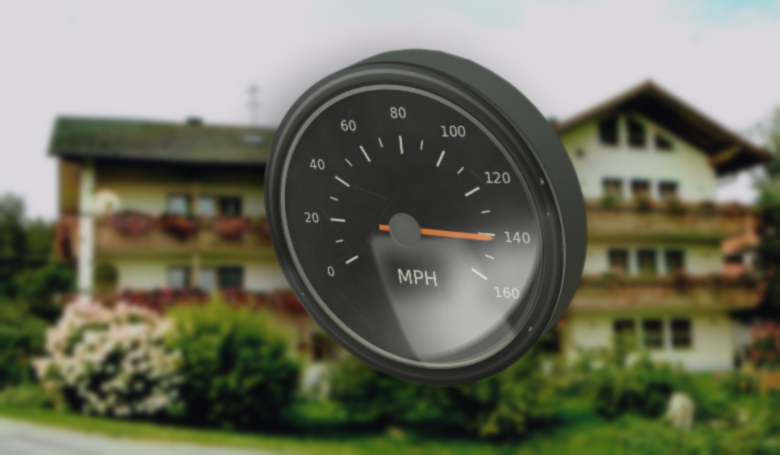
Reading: value=140 unit=mph
